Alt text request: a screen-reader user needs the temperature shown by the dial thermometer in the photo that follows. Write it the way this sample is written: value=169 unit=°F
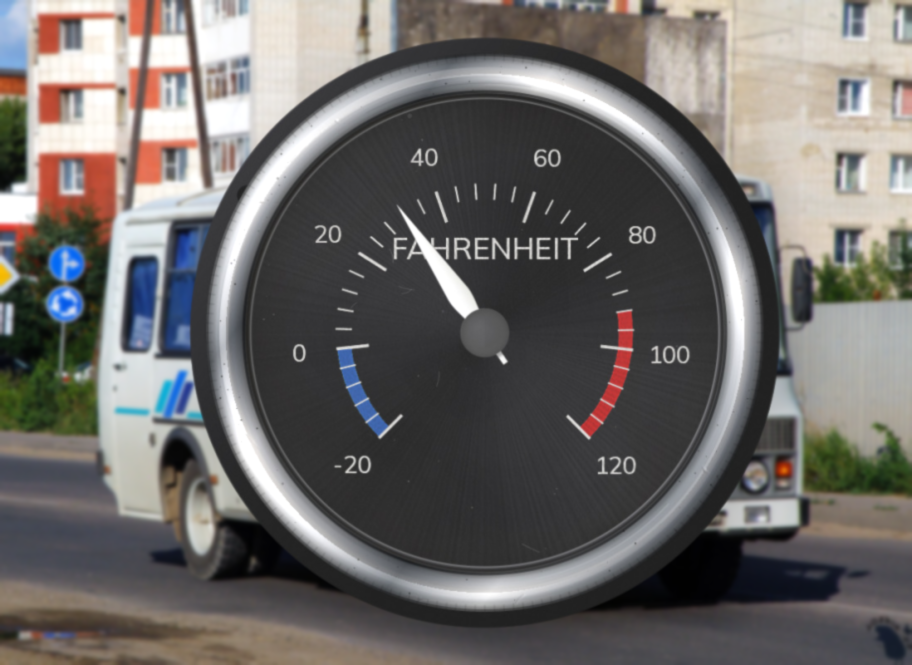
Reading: value=32 unit=°F
